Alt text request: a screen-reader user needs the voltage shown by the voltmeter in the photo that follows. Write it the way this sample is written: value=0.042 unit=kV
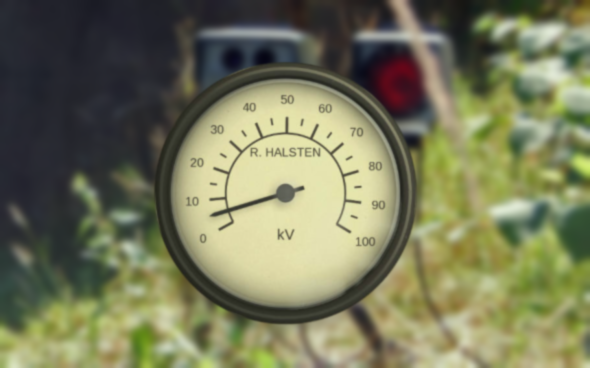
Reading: value=5 unit=kV
